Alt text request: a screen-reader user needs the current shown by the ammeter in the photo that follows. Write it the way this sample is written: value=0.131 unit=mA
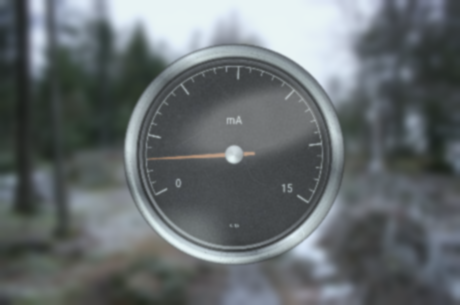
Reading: value=1.5 unit=mA
